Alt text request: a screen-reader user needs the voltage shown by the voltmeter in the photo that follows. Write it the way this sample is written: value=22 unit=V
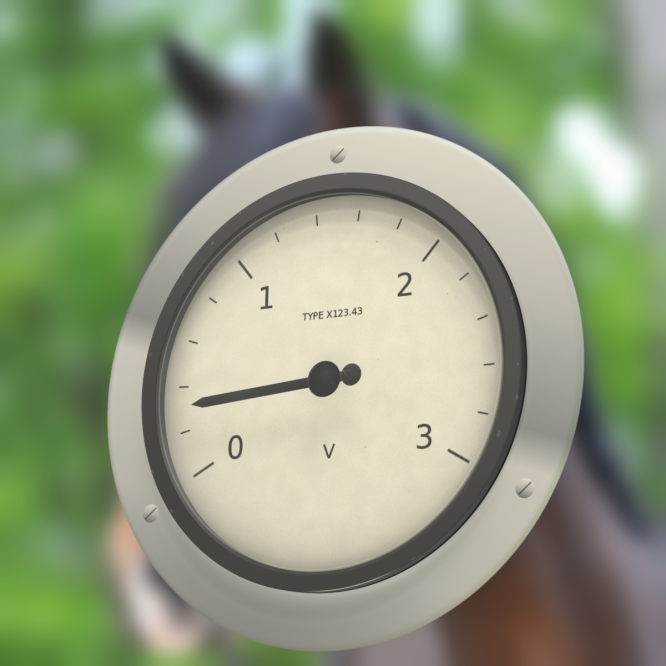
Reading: value=0.3 unit=V
